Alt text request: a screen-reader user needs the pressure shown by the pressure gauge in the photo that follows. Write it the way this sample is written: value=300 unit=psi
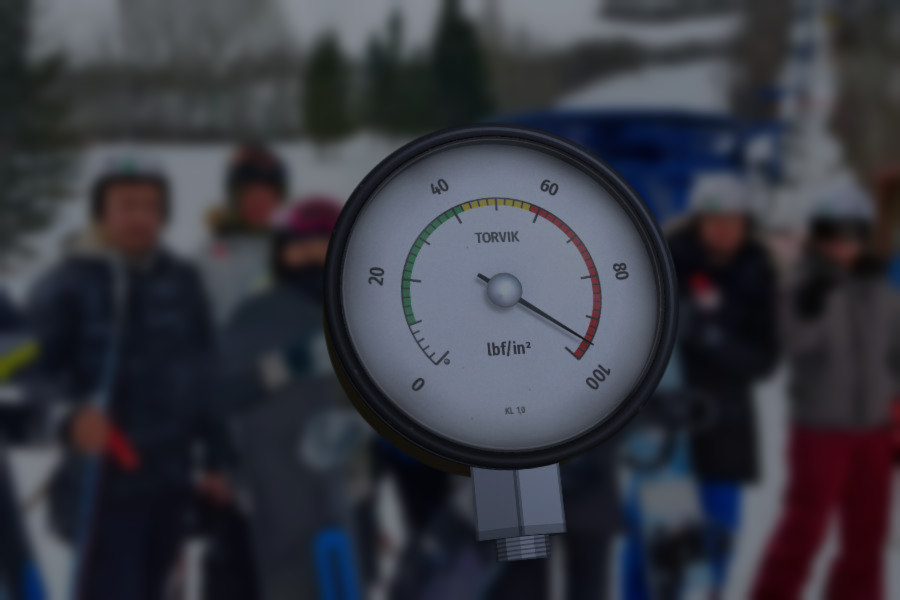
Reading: value=96 unit=psi
